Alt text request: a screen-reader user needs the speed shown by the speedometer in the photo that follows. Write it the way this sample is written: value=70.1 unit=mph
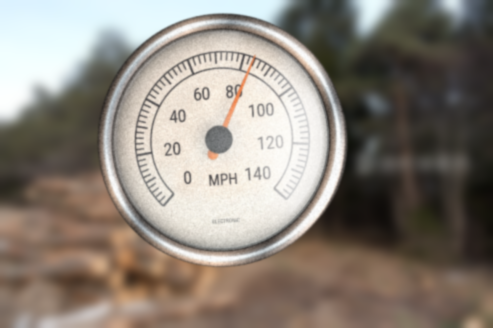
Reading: value=84 unit=mph
